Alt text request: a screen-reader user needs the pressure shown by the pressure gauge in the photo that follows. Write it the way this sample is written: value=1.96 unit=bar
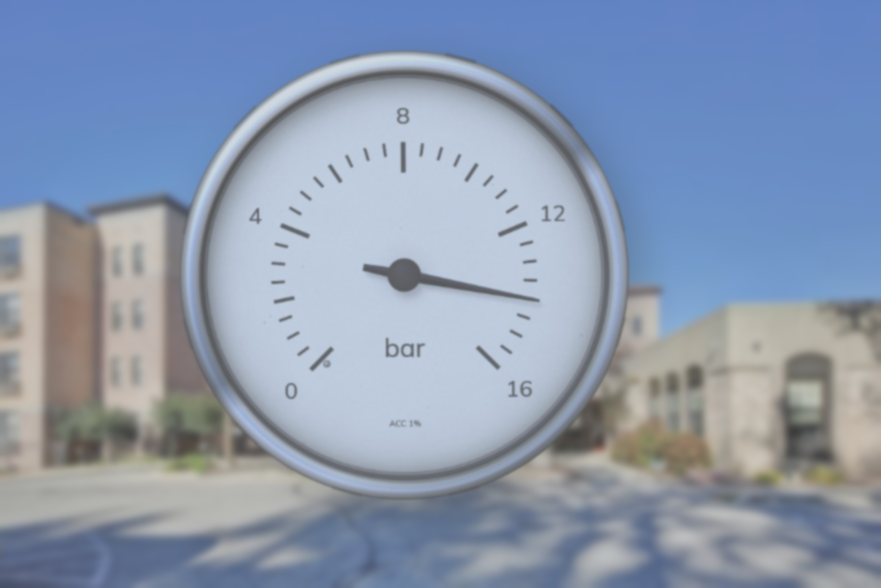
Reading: value=14 unit=bar
